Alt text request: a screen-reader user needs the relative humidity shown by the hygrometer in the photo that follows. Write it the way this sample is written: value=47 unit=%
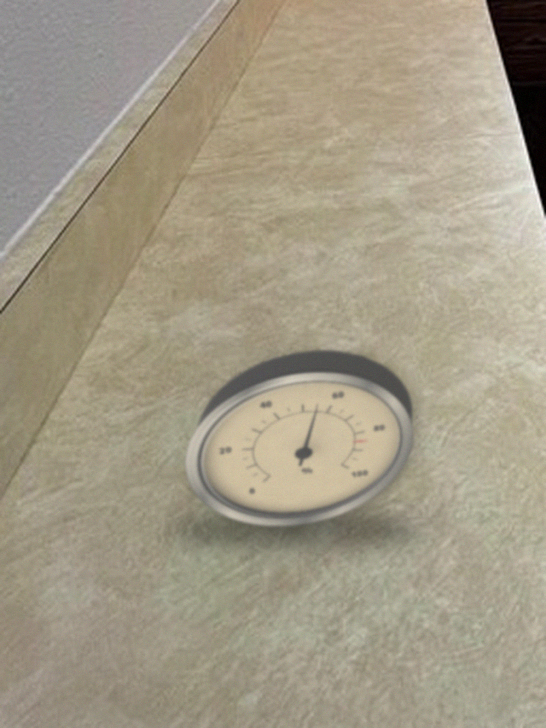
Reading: value=55 unit=%
